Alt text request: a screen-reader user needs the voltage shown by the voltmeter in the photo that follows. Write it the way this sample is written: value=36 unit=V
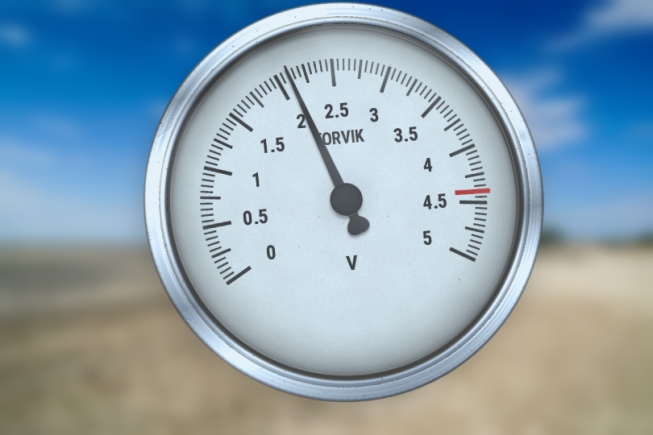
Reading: value=2.1 unit=V
